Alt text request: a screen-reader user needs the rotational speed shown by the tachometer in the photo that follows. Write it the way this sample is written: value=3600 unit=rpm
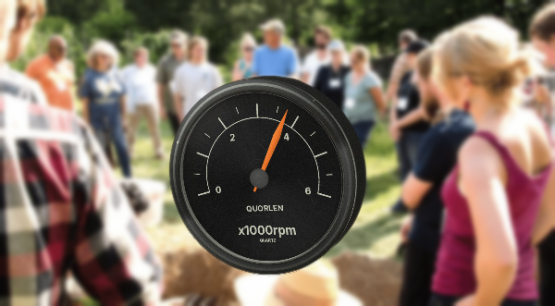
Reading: value=3750 unit=rpm
